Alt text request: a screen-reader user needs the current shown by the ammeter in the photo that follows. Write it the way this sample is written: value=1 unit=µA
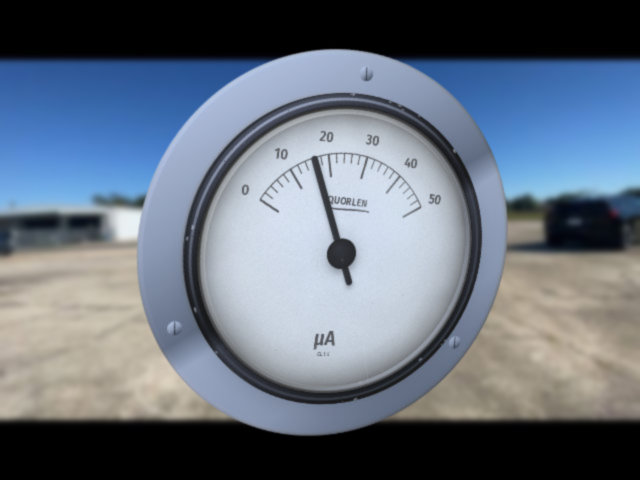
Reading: value=16 unit=µA
